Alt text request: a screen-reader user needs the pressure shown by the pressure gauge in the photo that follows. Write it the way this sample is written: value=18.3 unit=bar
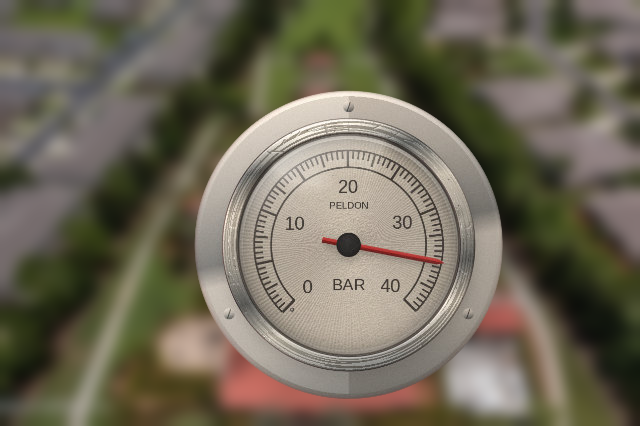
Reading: value=35 unit=bar
